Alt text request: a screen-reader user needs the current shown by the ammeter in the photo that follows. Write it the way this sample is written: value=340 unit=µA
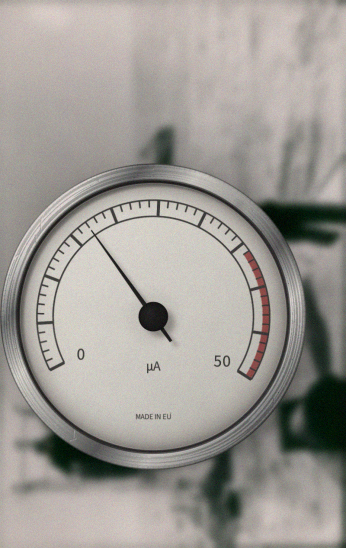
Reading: value=17 unit=µA
